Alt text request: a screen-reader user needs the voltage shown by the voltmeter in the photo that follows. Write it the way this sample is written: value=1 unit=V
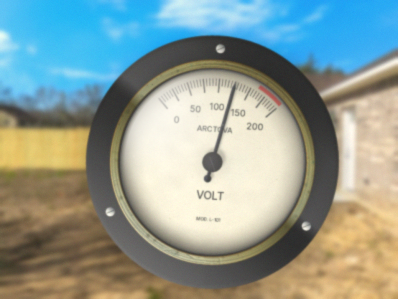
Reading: value=125 unit=V
